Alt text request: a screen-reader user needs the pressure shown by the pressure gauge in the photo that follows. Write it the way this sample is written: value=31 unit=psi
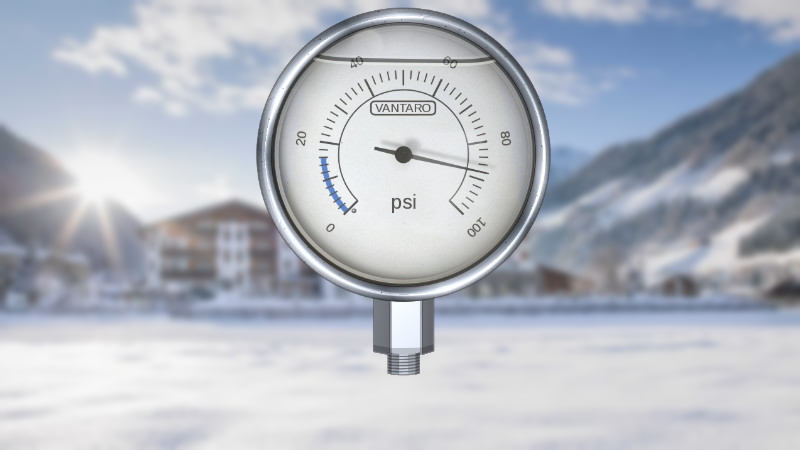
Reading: value=88 unit=psi
